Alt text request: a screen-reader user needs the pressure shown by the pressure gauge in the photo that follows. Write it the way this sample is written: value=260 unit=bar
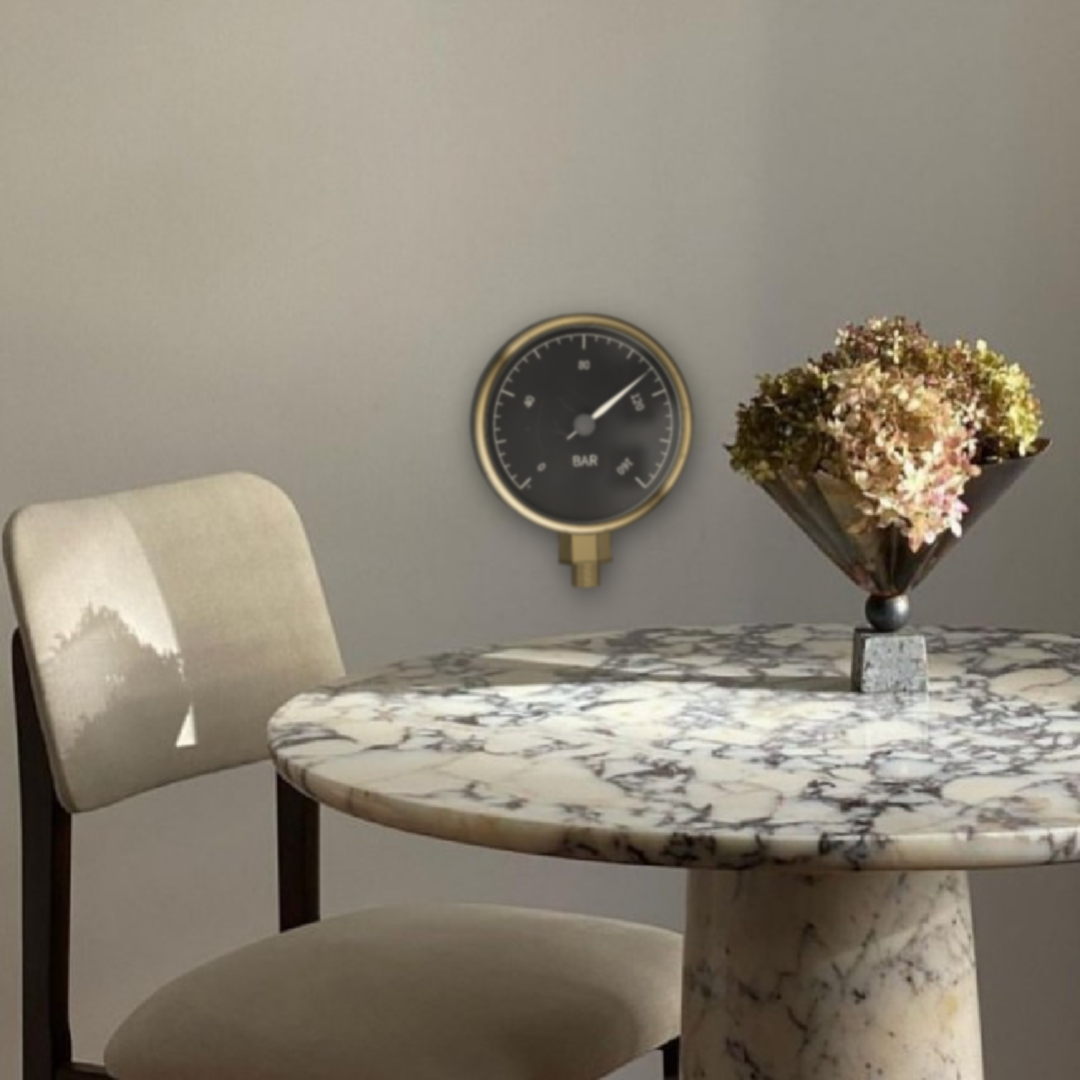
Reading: value=110 unit=bar
